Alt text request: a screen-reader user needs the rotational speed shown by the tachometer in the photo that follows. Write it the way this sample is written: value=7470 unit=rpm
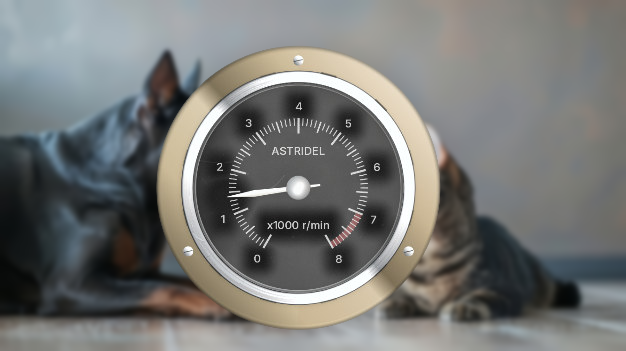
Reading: value=1400 unit=rpm
